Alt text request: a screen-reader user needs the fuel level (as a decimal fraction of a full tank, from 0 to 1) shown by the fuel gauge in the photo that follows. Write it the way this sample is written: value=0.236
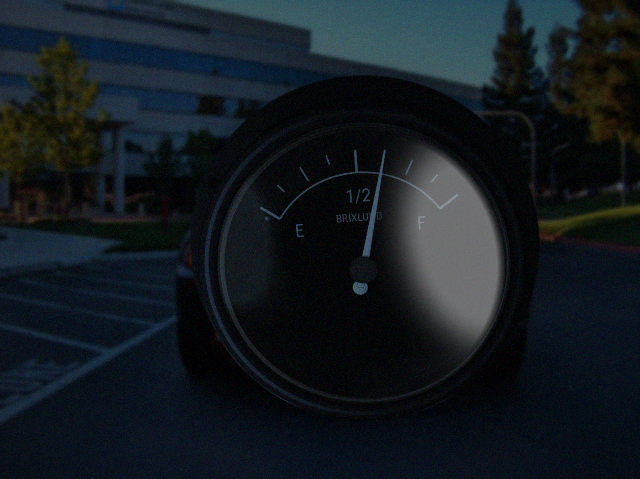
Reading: value=0.625
